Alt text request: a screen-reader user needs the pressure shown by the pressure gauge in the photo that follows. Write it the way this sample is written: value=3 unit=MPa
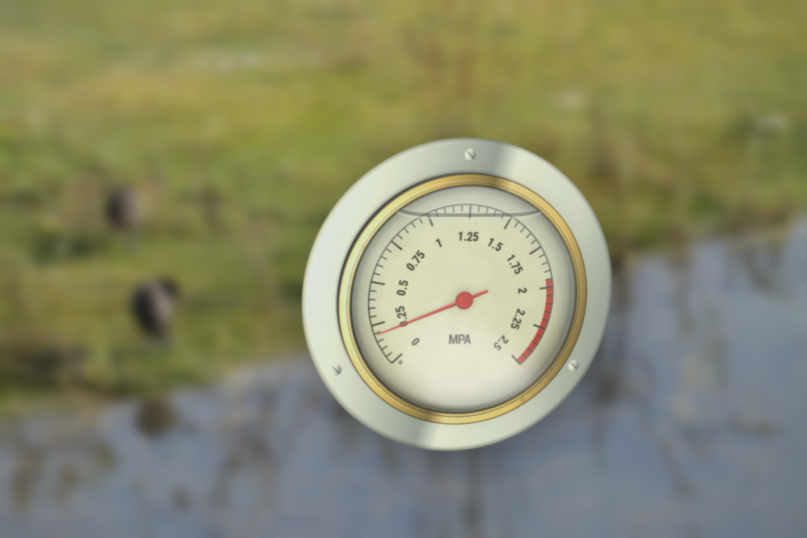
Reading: value=0.2 unit=MPa
